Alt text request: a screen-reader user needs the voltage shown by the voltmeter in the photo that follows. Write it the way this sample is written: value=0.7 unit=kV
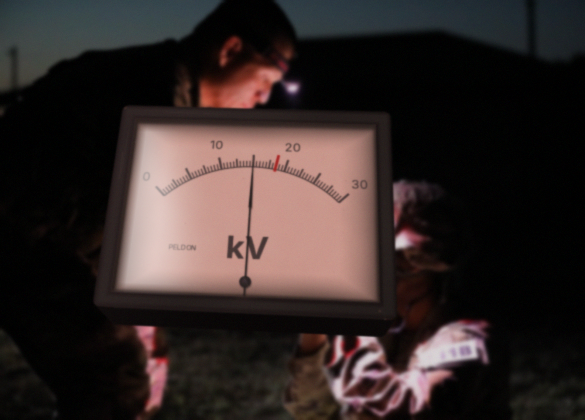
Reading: value=15 unit=kV
